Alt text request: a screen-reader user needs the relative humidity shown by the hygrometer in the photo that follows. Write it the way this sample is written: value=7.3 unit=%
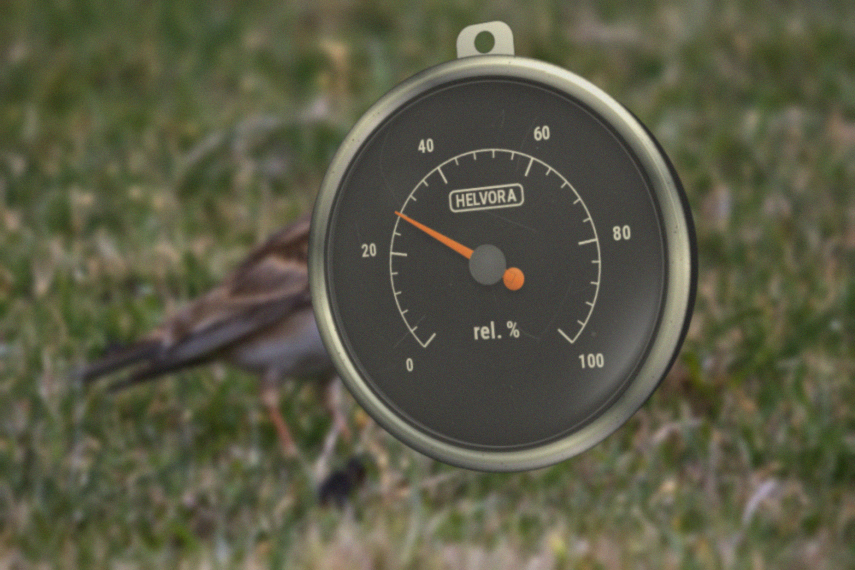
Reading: value=28 unit=%
